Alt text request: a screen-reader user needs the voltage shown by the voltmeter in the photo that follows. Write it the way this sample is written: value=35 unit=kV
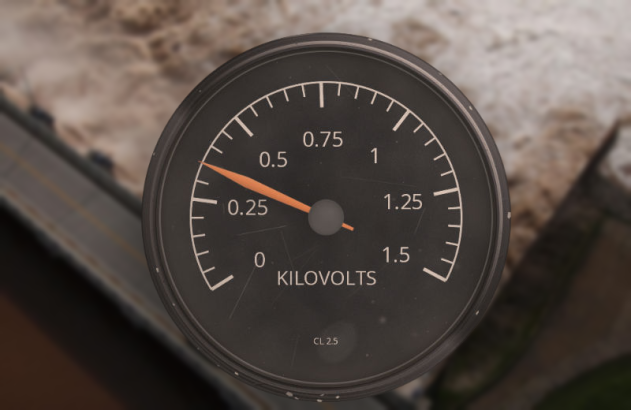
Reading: value=0.35 unit=kV
